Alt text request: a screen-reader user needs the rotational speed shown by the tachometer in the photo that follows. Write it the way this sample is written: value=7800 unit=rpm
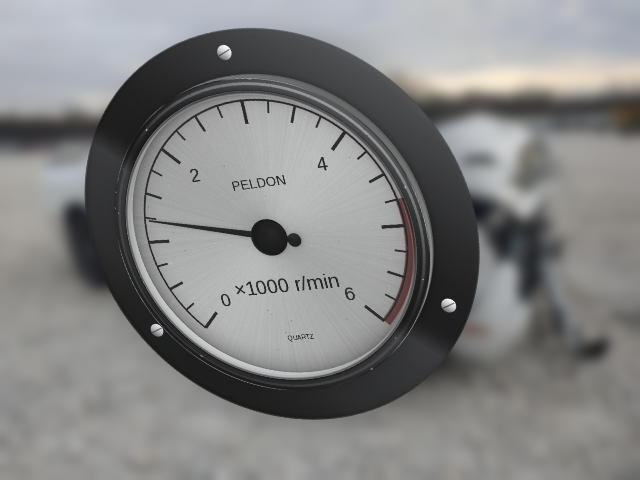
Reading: value=1250 unit=rpm
